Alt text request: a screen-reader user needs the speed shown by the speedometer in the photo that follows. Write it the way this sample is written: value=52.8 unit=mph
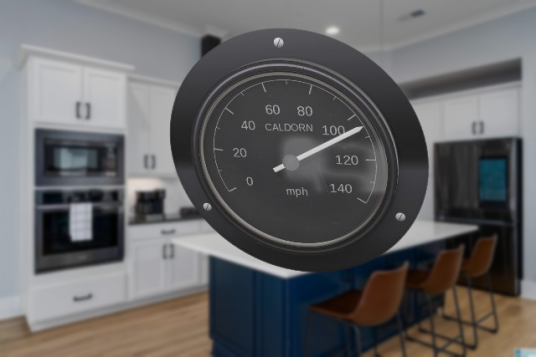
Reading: value=105 unit=mph
